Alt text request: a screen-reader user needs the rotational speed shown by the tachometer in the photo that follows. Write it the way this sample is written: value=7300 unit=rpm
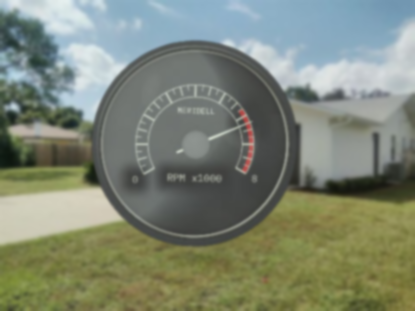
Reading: value=6250 unit=rpm
